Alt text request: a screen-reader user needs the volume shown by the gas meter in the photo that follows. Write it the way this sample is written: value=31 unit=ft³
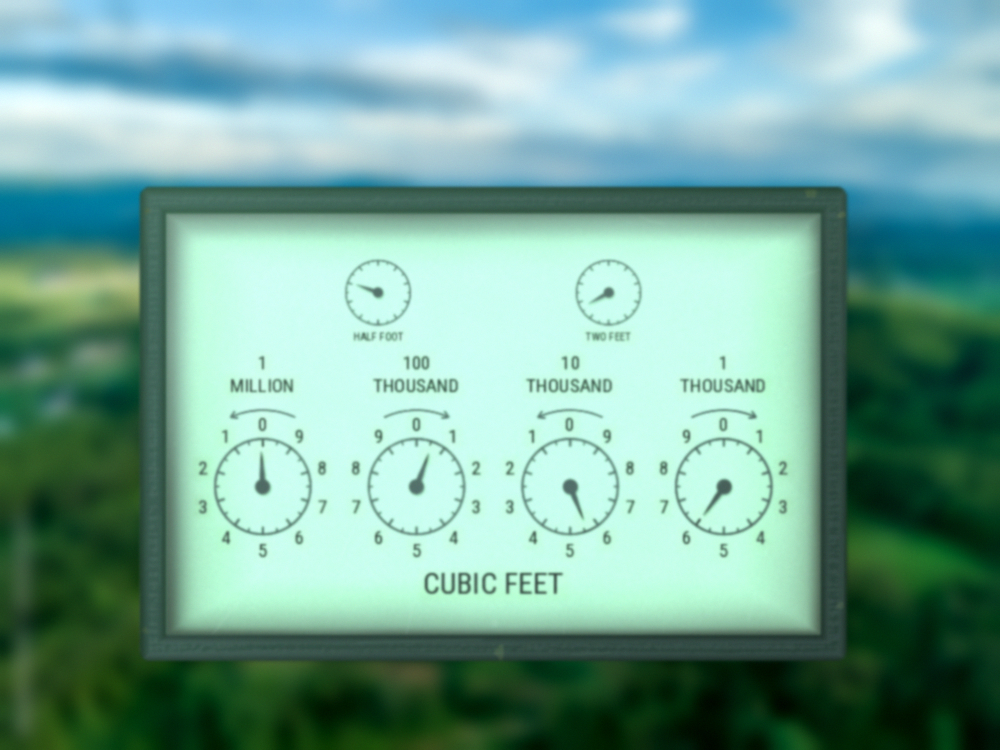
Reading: value=5600 unit=ft³
